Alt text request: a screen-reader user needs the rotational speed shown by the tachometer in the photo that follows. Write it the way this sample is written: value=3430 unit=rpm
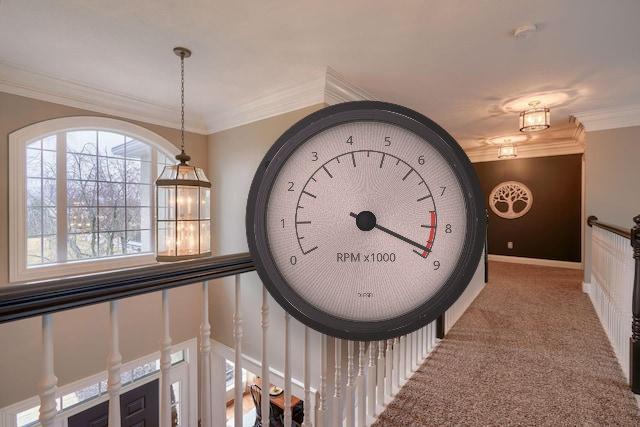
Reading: value=8750 unit=rpm
